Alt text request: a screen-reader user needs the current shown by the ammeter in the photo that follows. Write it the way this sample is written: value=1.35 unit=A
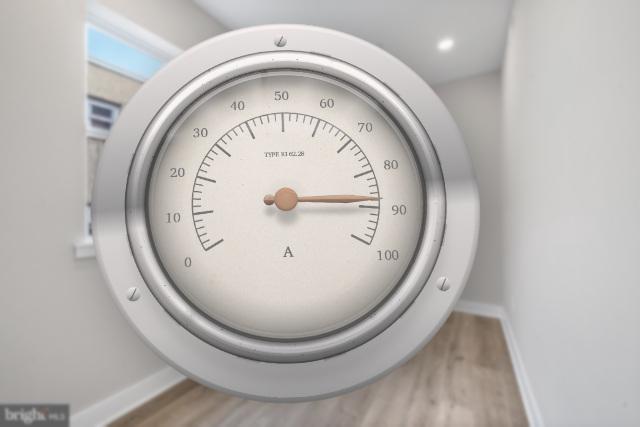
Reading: value=88 unit=A
